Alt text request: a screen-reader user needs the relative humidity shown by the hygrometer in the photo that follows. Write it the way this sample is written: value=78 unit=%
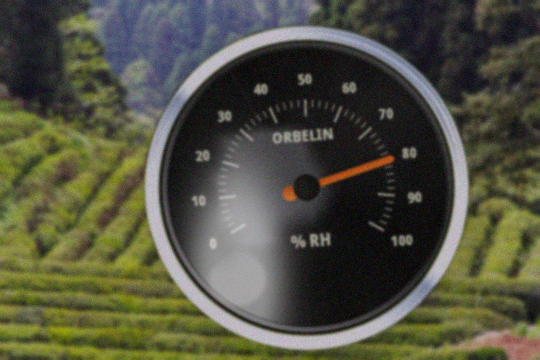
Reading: value=80 unit=%
